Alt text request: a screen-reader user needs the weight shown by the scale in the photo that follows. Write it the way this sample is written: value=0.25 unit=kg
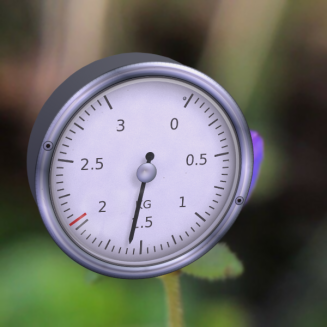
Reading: value=1.6 unit=kg
